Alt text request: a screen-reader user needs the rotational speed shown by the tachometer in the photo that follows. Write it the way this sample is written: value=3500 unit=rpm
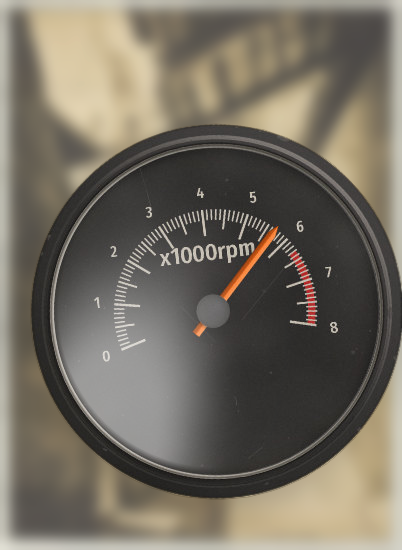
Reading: value=5700 unit=rpm
